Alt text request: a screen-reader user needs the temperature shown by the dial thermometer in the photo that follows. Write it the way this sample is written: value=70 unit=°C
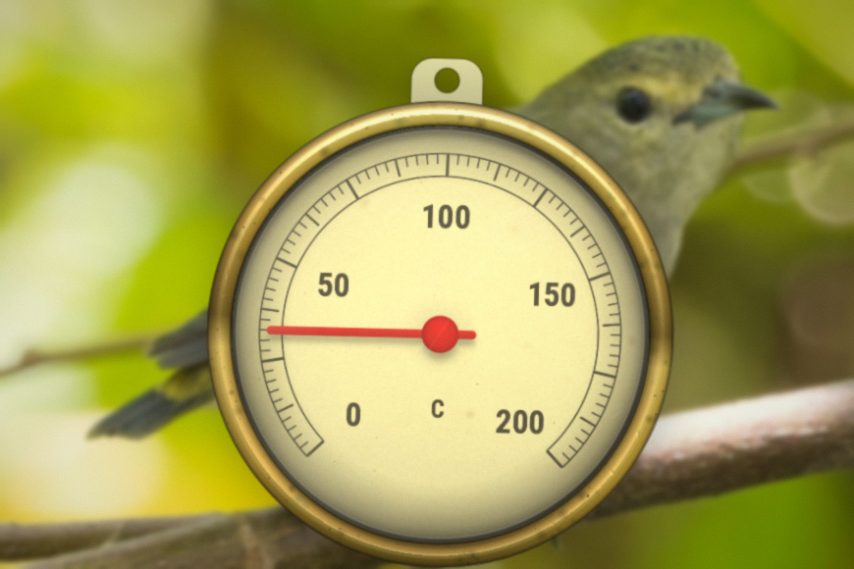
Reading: value=32.5 unit=°C
